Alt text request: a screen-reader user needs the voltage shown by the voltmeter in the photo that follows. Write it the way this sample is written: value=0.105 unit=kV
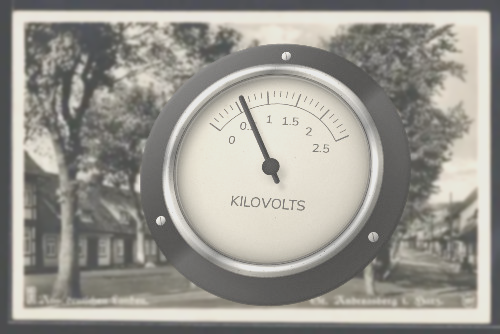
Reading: value=0.6 unit=kV
